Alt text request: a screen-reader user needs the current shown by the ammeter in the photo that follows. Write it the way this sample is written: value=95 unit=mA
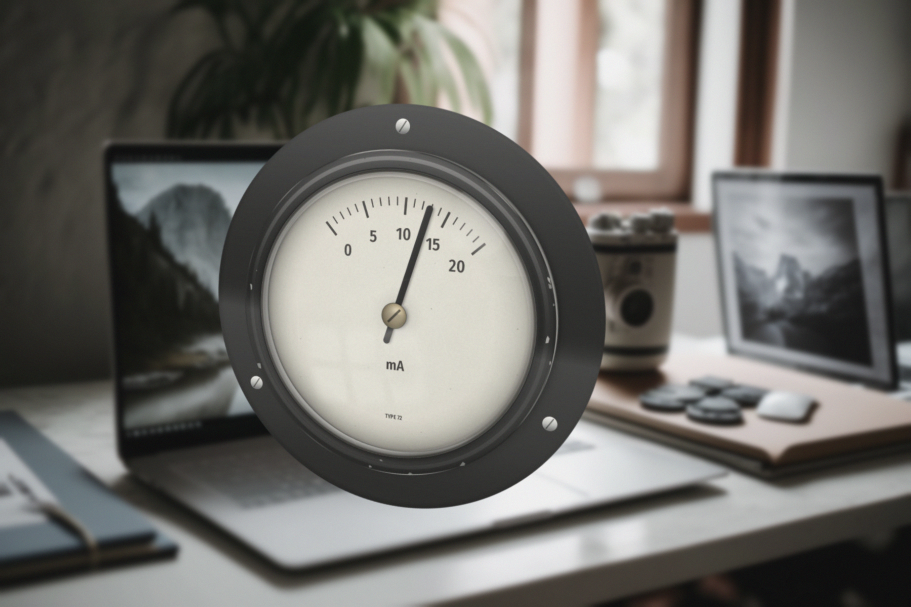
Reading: value=13 unit=mA
